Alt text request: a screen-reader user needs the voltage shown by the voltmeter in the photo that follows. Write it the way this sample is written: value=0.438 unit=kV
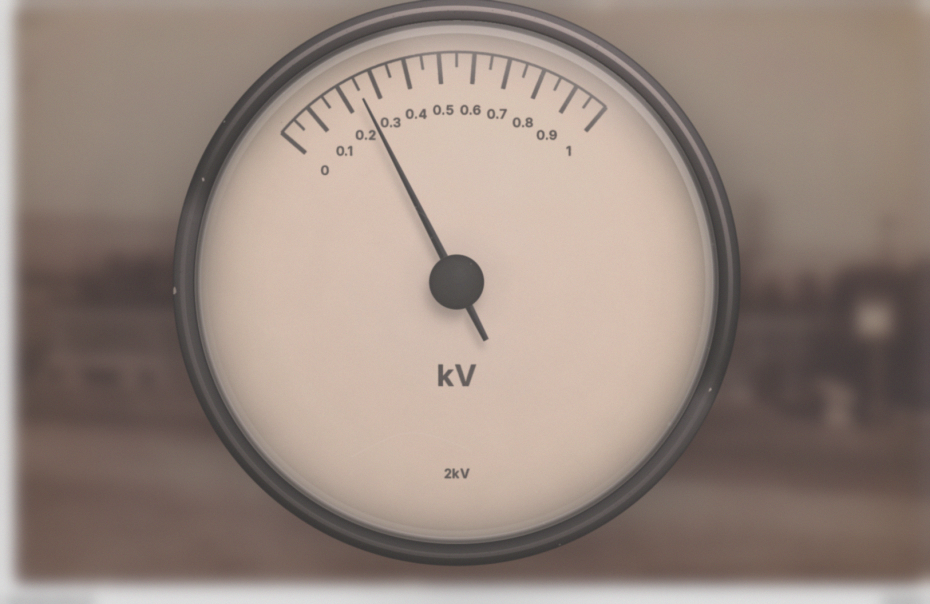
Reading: value=0.25 unit=kV
